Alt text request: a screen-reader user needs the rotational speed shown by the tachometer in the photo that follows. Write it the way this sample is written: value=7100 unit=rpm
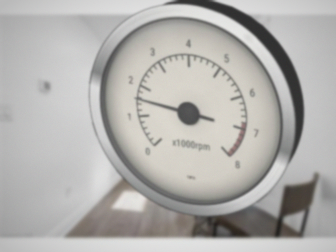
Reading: value=1600 unit=rpm
